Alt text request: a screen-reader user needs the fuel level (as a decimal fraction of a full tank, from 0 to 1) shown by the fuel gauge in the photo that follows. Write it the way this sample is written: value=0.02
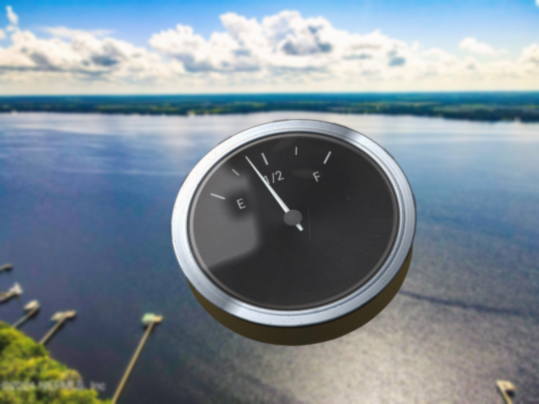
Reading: value=0.375
